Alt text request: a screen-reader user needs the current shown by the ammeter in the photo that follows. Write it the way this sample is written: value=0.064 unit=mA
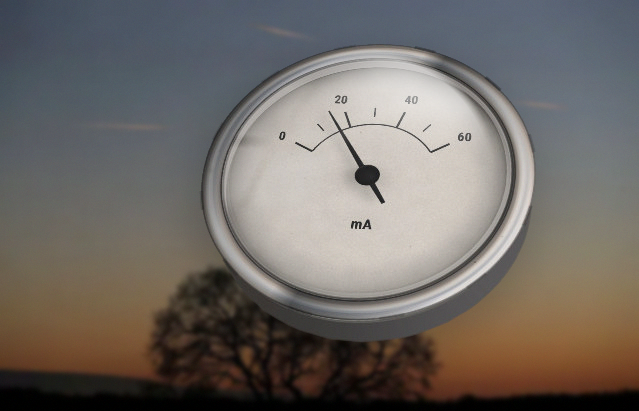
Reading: value=15 unit=mA
